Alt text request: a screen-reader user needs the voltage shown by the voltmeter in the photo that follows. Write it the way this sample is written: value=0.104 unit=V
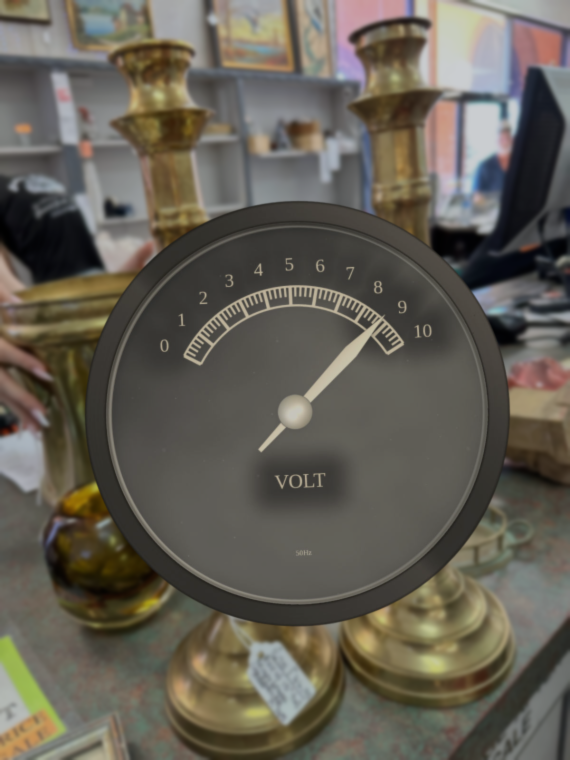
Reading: value=8.8 unit=V
